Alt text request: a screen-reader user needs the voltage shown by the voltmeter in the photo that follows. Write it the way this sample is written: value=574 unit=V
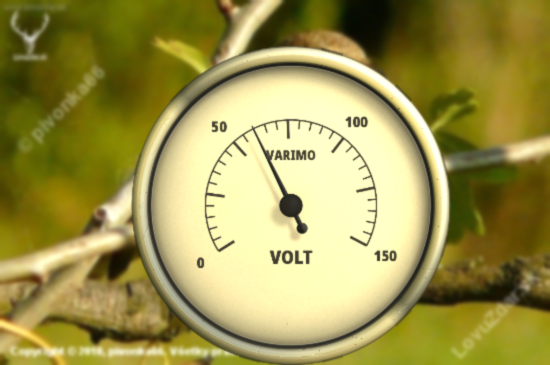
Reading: value=60 unit=V
